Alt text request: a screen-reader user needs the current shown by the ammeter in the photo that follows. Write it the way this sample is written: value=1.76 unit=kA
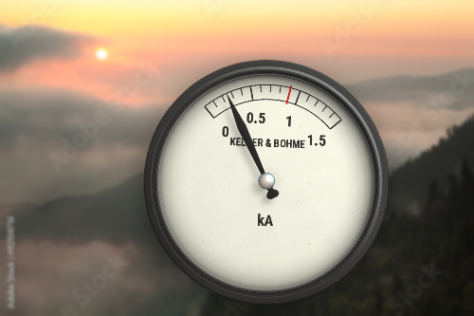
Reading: value=0.25 unit=kA
